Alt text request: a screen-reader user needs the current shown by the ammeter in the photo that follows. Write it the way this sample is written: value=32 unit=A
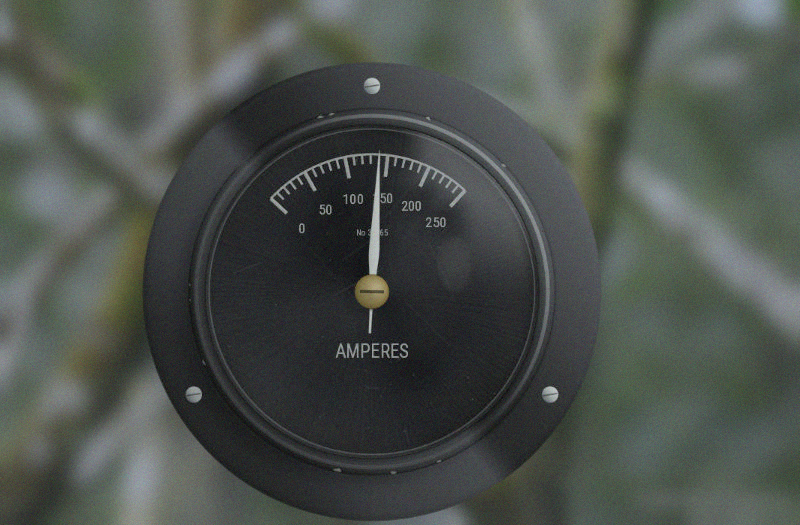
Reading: value=140 unit=A
